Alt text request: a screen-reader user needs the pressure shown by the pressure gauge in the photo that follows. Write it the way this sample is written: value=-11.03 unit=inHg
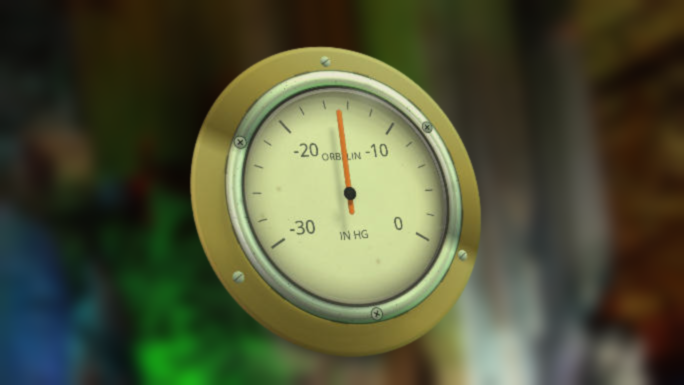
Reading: value=-15 unit=inHg
